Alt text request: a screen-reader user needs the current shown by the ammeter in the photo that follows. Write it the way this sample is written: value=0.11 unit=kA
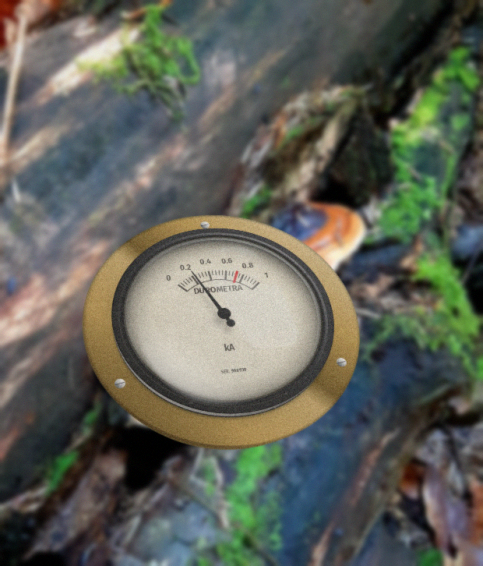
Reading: value=0.2 unit=kA
